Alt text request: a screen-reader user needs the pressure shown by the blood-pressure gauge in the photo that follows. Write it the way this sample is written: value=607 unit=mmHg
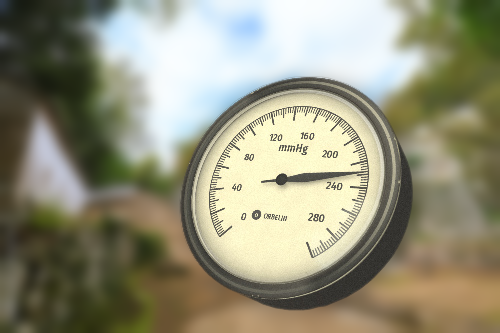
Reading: value=230 unit=mmHg
